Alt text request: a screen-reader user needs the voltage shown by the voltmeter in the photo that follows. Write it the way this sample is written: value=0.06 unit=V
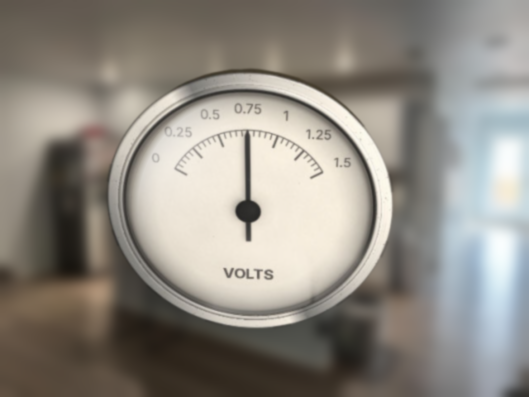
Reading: value=0.75 unit=V
